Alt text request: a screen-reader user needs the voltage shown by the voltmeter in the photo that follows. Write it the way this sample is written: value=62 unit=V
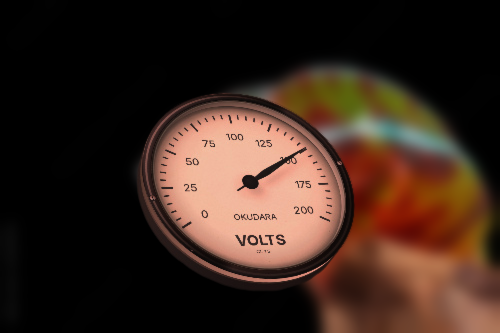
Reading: value=150 unit=V
